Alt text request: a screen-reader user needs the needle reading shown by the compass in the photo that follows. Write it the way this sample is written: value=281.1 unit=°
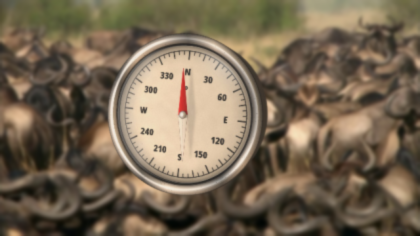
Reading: value=355 unit=°
